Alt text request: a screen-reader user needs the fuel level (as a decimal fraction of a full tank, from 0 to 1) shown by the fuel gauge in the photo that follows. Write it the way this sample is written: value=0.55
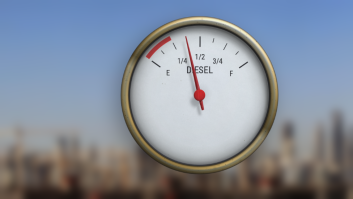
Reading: value=0.375
